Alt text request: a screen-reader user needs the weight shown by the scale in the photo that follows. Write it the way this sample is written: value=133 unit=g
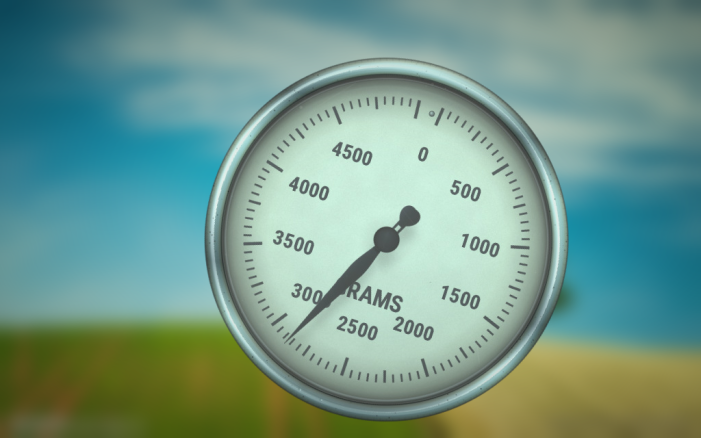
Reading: value=2875 unit=g
